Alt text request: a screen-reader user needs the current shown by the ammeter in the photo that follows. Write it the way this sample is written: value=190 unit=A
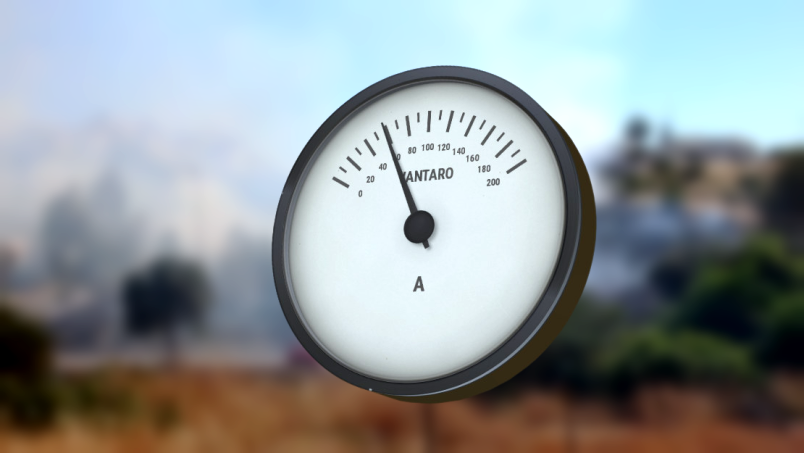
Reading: value=60 unit=A
